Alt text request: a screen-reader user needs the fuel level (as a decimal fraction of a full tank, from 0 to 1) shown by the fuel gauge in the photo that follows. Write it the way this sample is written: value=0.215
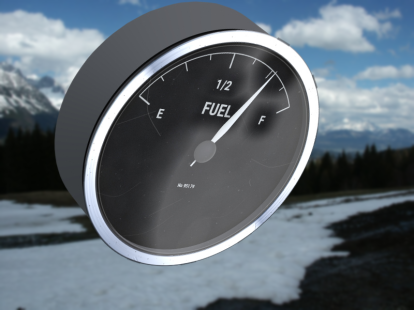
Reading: value=0.75
